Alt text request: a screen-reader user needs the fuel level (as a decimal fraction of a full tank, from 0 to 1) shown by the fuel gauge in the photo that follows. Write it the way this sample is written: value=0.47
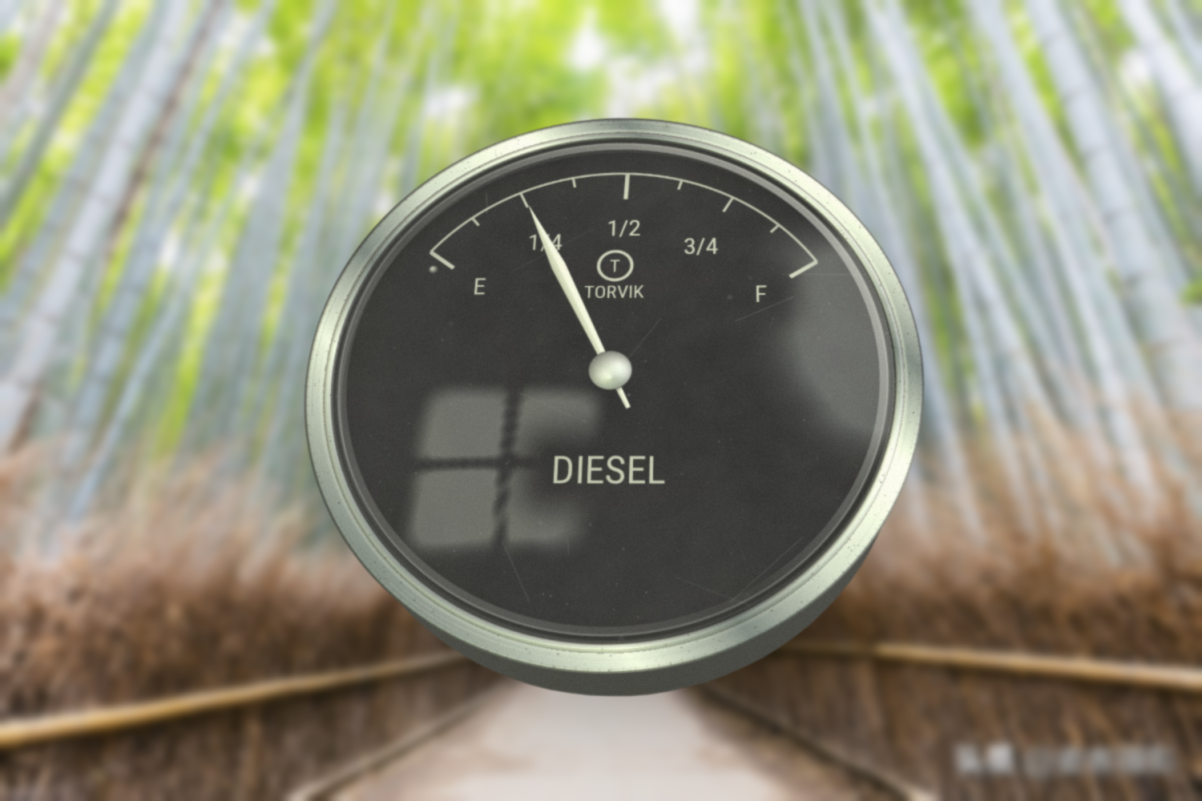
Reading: value=0.25
